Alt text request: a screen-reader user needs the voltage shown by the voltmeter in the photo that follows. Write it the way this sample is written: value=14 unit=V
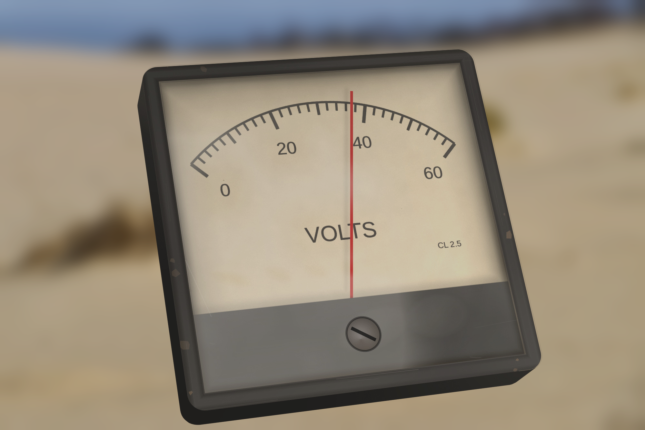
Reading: value=37 unit=V
